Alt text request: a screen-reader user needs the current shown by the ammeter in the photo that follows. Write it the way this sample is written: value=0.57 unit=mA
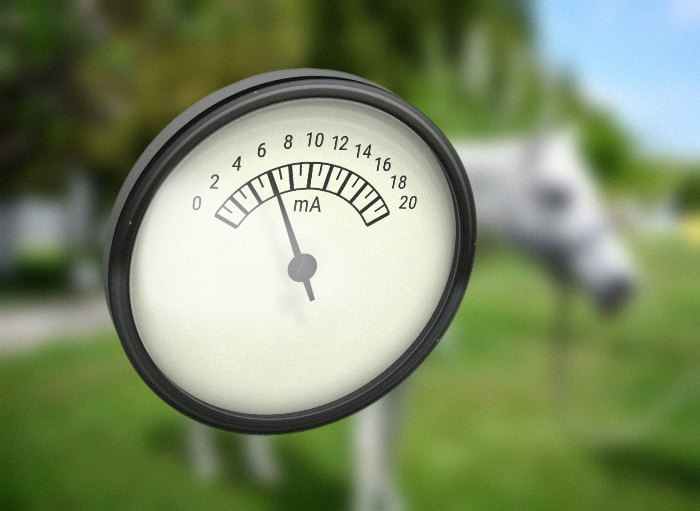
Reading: value=6 unit=mA
